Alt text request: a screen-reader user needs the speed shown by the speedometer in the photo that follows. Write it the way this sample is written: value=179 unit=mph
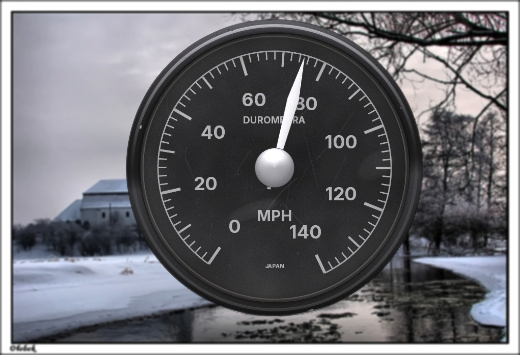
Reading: value=75 unit=mph
